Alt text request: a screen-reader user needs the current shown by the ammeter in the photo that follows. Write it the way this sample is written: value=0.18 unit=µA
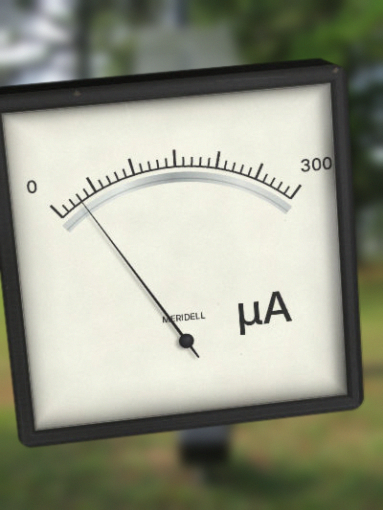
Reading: value=30 unit=µA
